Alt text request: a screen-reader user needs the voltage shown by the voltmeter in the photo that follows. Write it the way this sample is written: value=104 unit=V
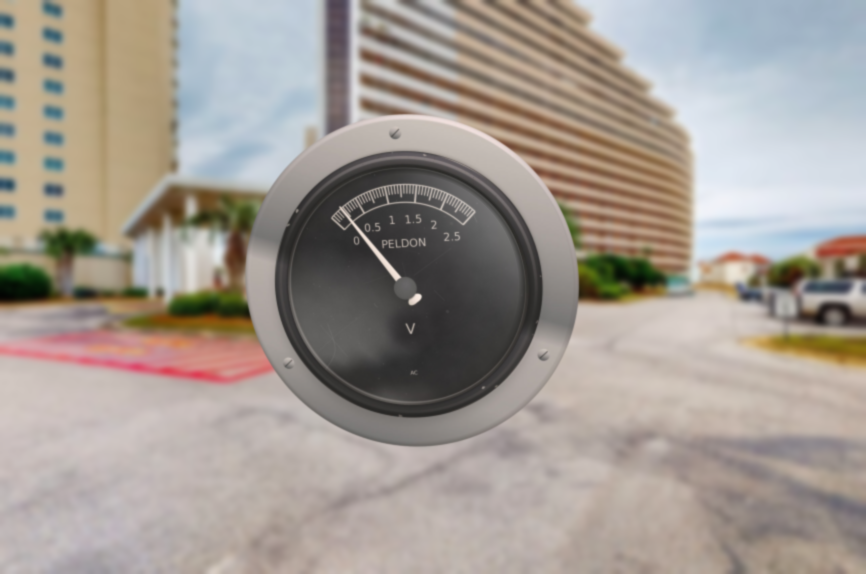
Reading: value=0.25 unit=V
